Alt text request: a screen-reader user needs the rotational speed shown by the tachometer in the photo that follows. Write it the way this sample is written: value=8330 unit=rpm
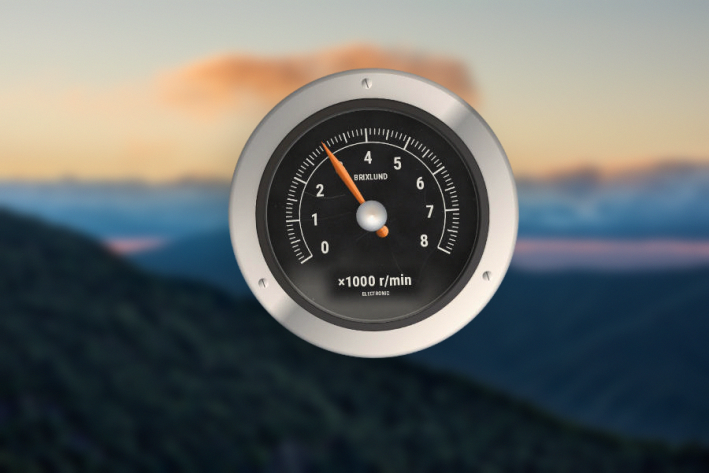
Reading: value=3000 unit=rpm
